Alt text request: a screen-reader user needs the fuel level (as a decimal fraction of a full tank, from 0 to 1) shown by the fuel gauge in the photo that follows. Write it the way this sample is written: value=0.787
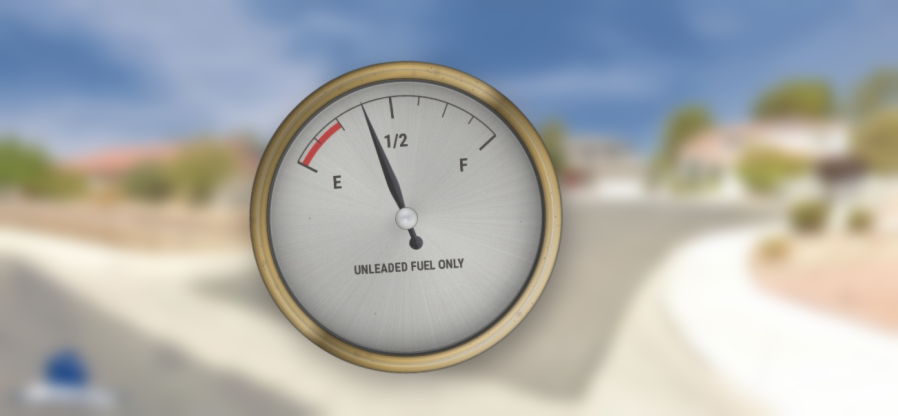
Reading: value=0.375
